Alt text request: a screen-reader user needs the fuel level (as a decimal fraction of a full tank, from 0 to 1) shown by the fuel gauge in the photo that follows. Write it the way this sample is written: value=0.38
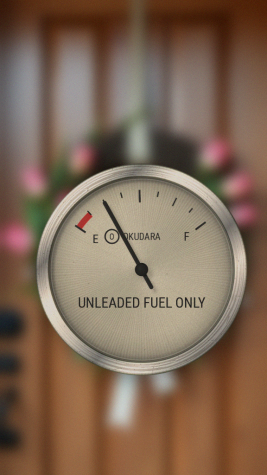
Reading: value=0.25
